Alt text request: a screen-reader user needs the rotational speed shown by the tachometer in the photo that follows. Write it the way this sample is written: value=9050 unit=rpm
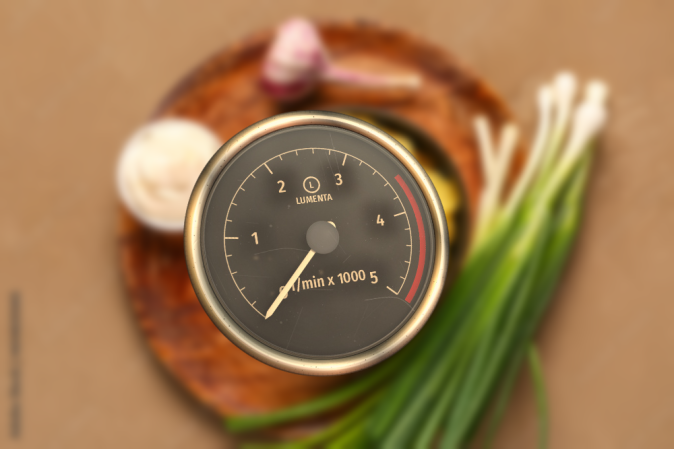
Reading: value=0 unit=rpm
